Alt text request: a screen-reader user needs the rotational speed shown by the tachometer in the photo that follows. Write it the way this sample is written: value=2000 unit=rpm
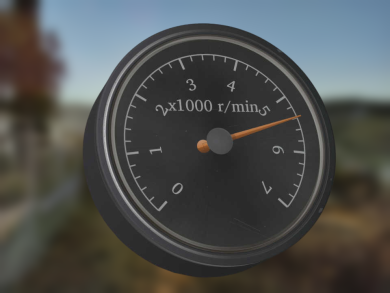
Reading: value=5400 unit=rpm
